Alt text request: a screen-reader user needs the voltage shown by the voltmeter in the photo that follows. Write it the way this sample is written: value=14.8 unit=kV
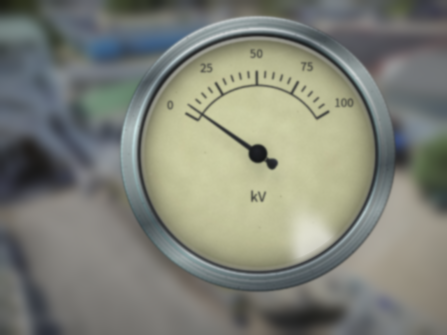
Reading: value=5 unit=kV
